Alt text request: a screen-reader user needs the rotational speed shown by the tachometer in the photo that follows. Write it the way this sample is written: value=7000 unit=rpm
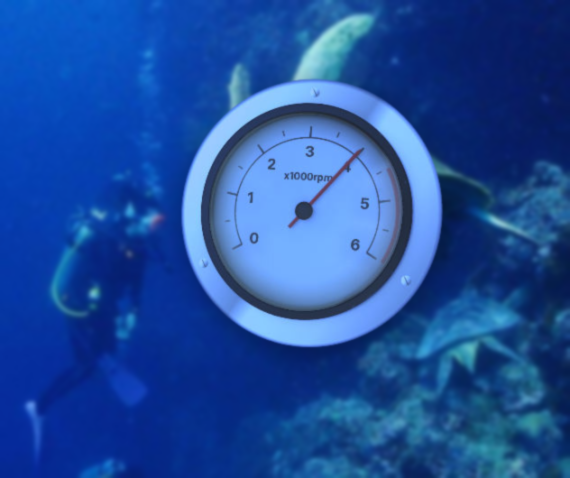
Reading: value=4000 unit=rpm
